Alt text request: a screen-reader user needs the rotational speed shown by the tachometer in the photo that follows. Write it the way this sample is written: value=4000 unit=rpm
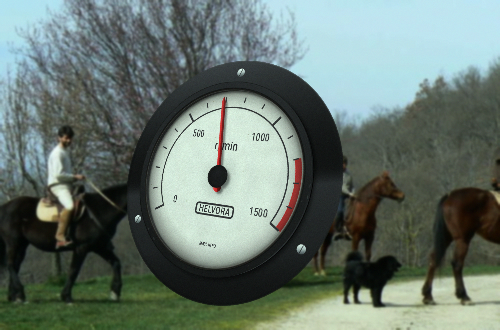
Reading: value=700 unit=rpm
